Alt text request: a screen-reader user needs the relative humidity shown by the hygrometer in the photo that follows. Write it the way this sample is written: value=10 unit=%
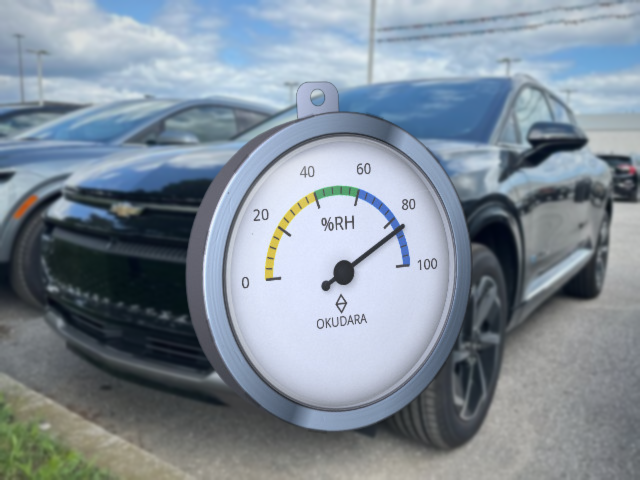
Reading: value=84 unit=%
